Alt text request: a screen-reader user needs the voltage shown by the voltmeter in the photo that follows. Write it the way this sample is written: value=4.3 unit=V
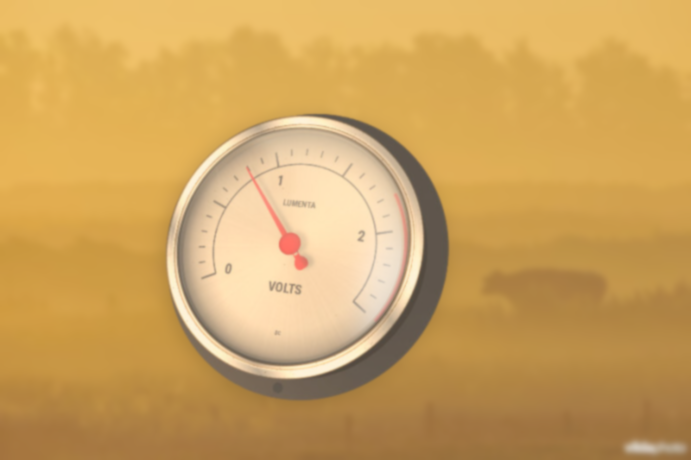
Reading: value=0.8 unit=V
